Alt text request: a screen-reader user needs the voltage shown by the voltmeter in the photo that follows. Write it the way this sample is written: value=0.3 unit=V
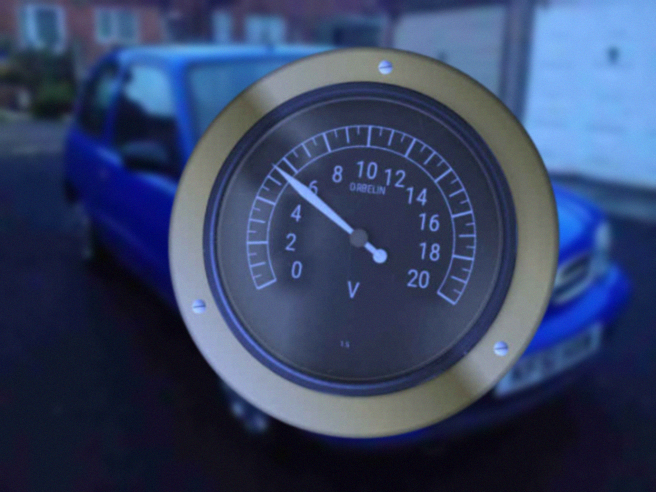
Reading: value=5.5 unit=V
